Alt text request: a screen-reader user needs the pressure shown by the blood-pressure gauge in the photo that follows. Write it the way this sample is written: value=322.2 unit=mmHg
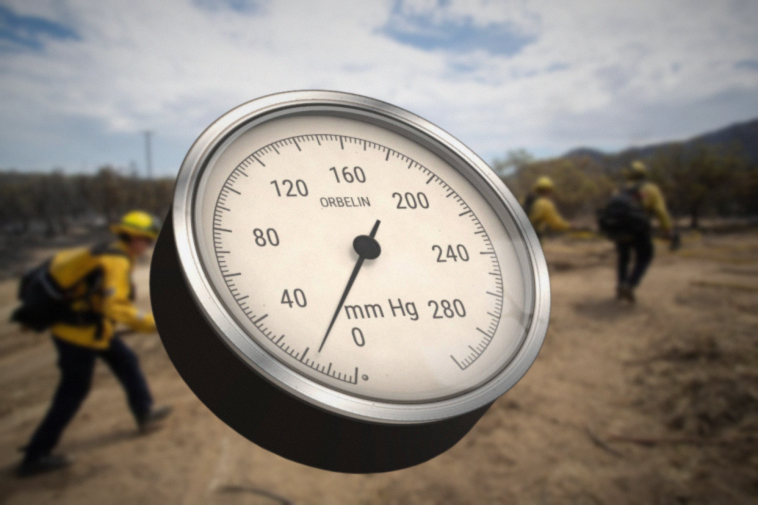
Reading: value=16 unit=mmHg
